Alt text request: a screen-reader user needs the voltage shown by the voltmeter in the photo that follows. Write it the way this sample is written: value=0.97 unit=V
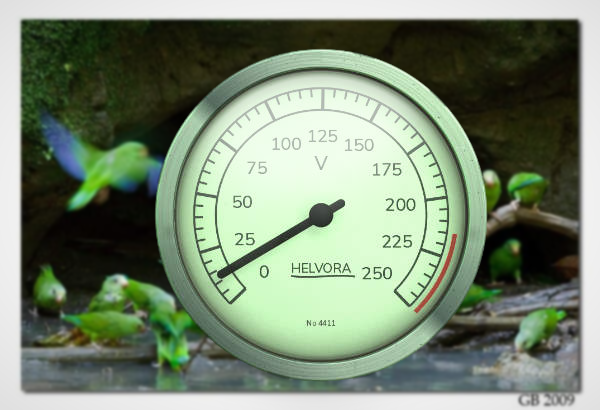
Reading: value=12.5 unit=V
